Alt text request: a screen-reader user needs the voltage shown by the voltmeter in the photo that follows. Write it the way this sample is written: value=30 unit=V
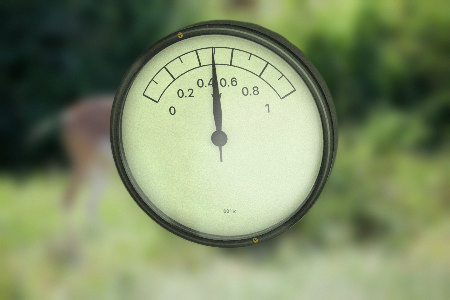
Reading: value=0.5 unit=V
